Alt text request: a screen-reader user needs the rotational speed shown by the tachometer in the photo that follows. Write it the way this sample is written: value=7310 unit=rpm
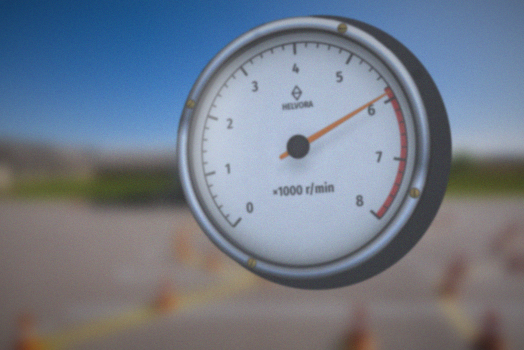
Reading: value=5900 unit=rpm
